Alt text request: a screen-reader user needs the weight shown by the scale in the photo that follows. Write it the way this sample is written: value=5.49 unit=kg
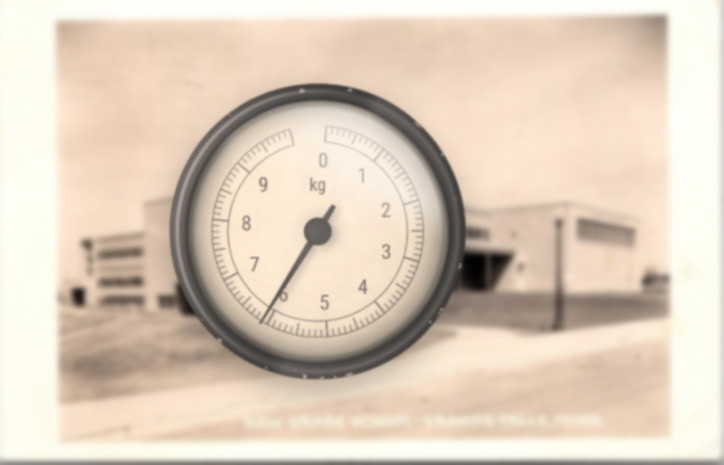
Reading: value=6.1 unit=kg
